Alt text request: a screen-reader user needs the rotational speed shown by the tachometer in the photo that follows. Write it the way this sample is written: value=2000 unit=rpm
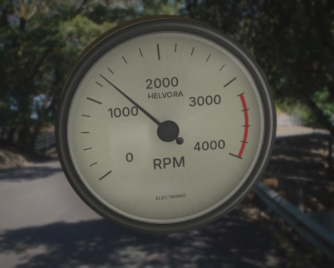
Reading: value=1300 unit=rpm
